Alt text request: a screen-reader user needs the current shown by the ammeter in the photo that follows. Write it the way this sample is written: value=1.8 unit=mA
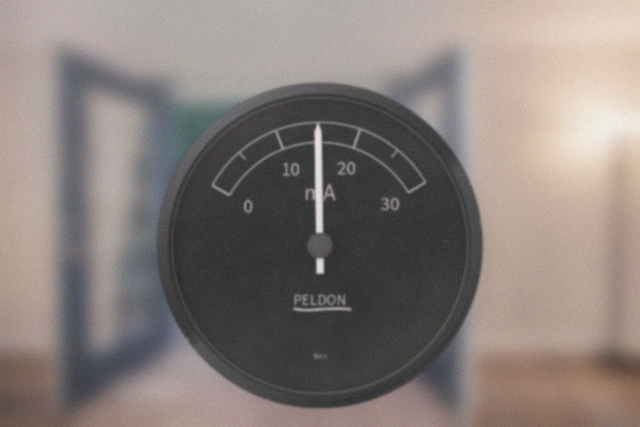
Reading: value=15 unit=mA
